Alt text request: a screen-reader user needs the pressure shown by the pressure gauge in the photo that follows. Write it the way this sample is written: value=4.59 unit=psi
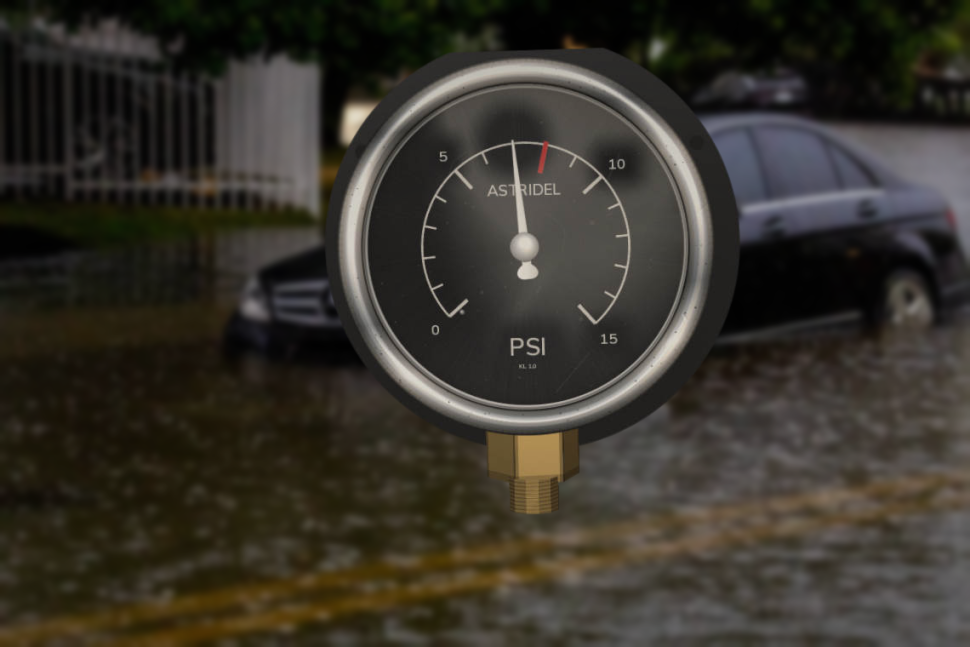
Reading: value=7 unit=psi
